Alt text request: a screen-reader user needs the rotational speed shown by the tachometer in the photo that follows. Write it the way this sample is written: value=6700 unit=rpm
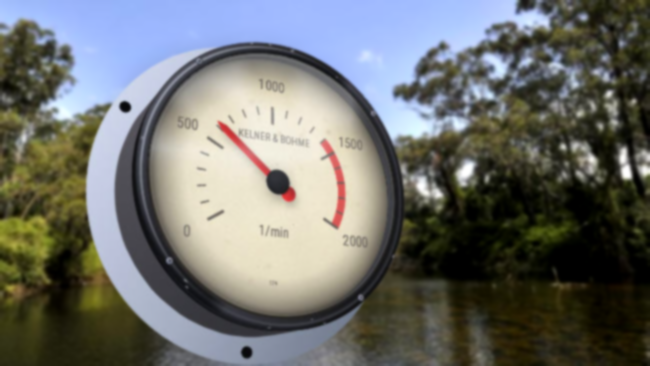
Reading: value=600 unit=rpm
